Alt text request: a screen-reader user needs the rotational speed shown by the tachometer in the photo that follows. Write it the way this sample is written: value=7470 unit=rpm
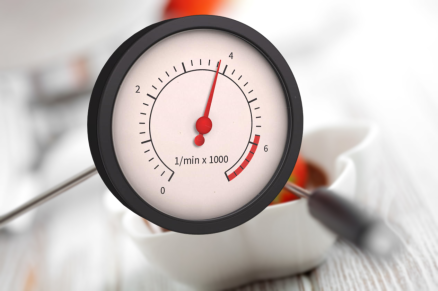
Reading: value=3800 unit=rpm
